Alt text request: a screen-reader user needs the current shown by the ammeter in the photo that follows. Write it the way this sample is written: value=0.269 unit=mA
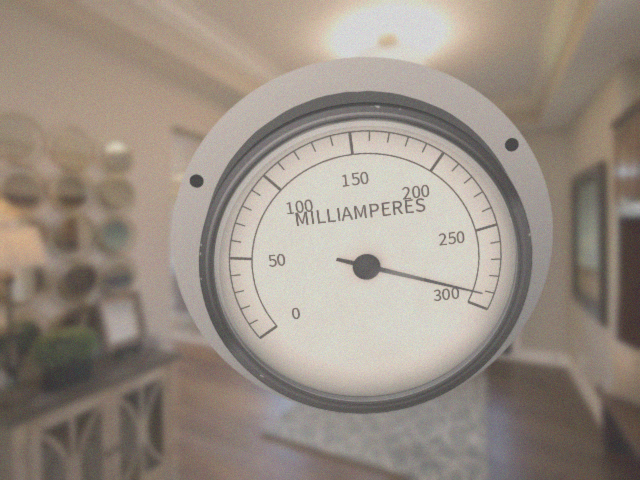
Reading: value=290 unit=mA
